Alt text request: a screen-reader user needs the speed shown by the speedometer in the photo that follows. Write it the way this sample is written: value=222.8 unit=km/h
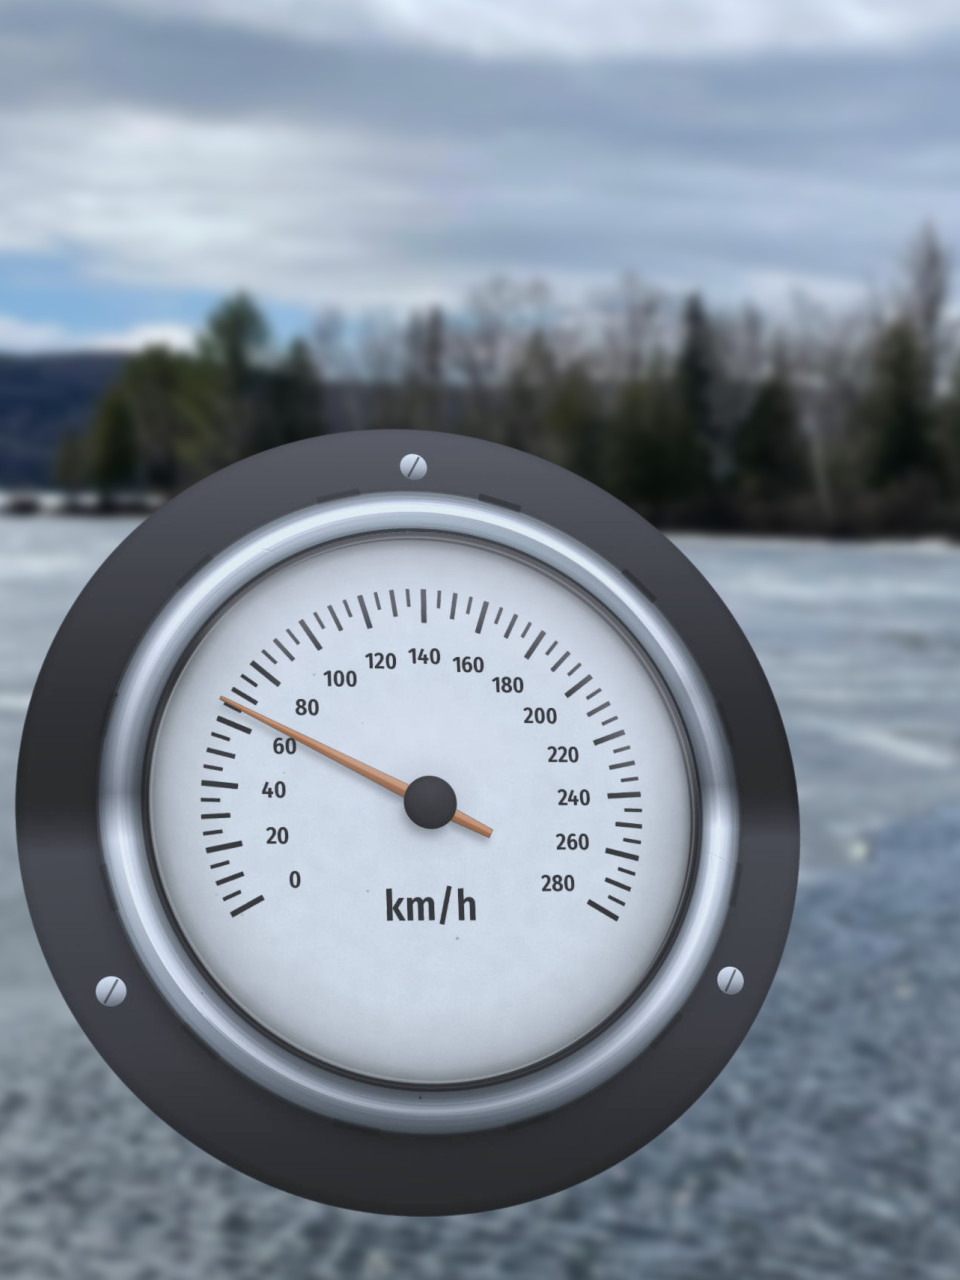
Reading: value=65 unit=km/h
